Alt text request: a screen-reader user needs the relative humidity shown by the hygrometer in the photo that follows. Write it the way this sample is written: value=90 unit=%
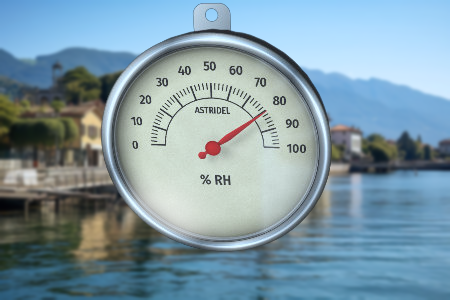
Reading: value=80 unit=%
